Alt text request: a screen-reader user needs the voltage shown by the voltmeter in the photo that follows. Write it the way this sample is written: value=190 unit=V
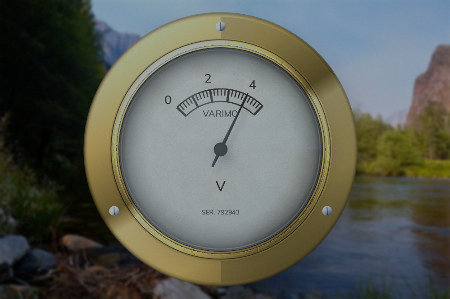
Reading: value=4 unit=V
